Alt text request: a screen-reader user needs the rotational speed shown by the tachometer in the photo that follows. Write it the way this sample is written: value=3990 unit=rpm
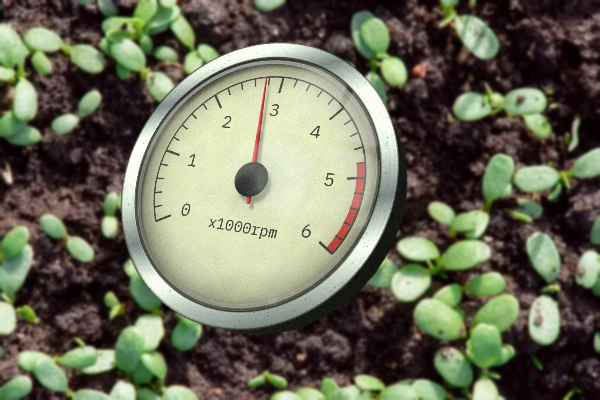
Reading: value=2800 unit=rpm
